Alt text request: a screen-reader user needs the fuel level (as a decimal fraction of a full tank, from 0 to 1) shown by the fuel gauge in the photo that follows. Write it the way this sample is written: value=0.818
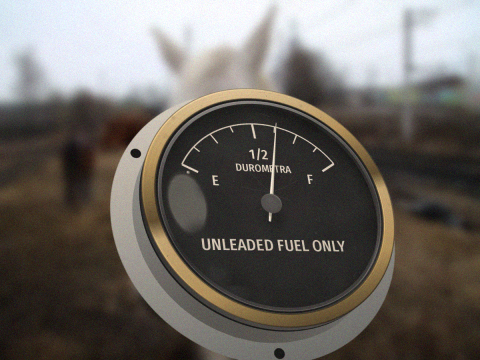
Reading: value=0.625
